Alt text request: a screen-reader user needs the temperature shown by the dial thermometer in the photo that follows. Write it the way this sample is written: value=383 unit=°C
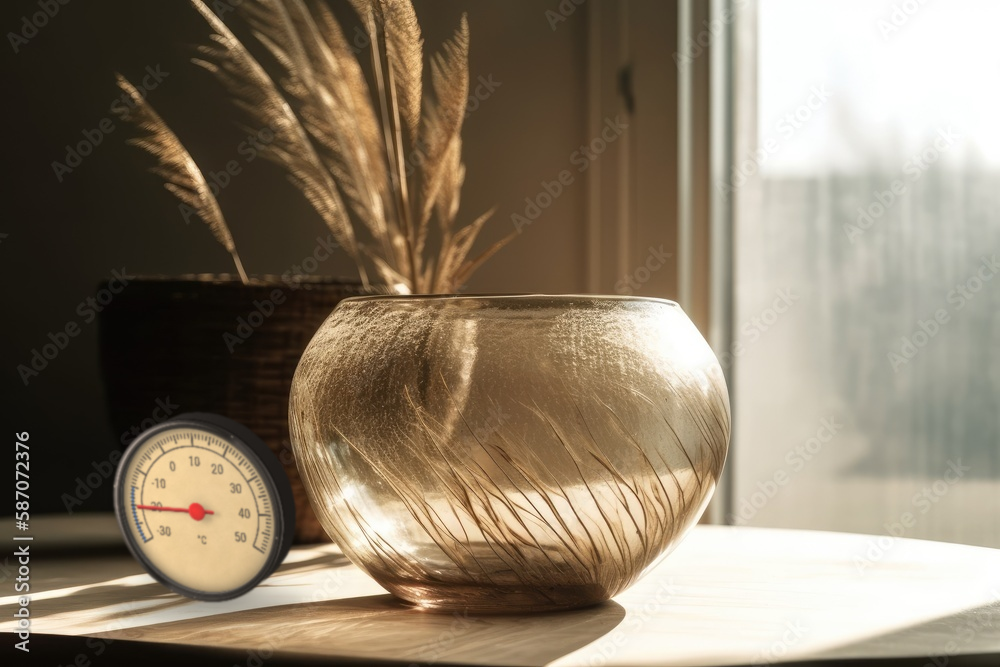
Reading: value=-20 unit=°C
